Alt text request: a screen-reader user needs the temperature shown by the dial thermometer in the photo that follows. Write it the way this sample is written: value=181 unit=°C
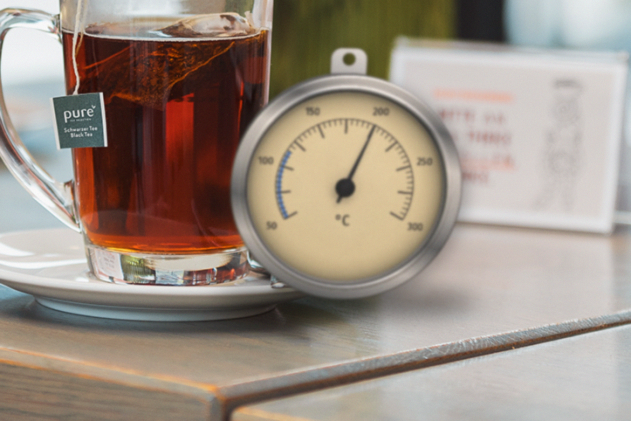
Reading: value=200 unit=°C
